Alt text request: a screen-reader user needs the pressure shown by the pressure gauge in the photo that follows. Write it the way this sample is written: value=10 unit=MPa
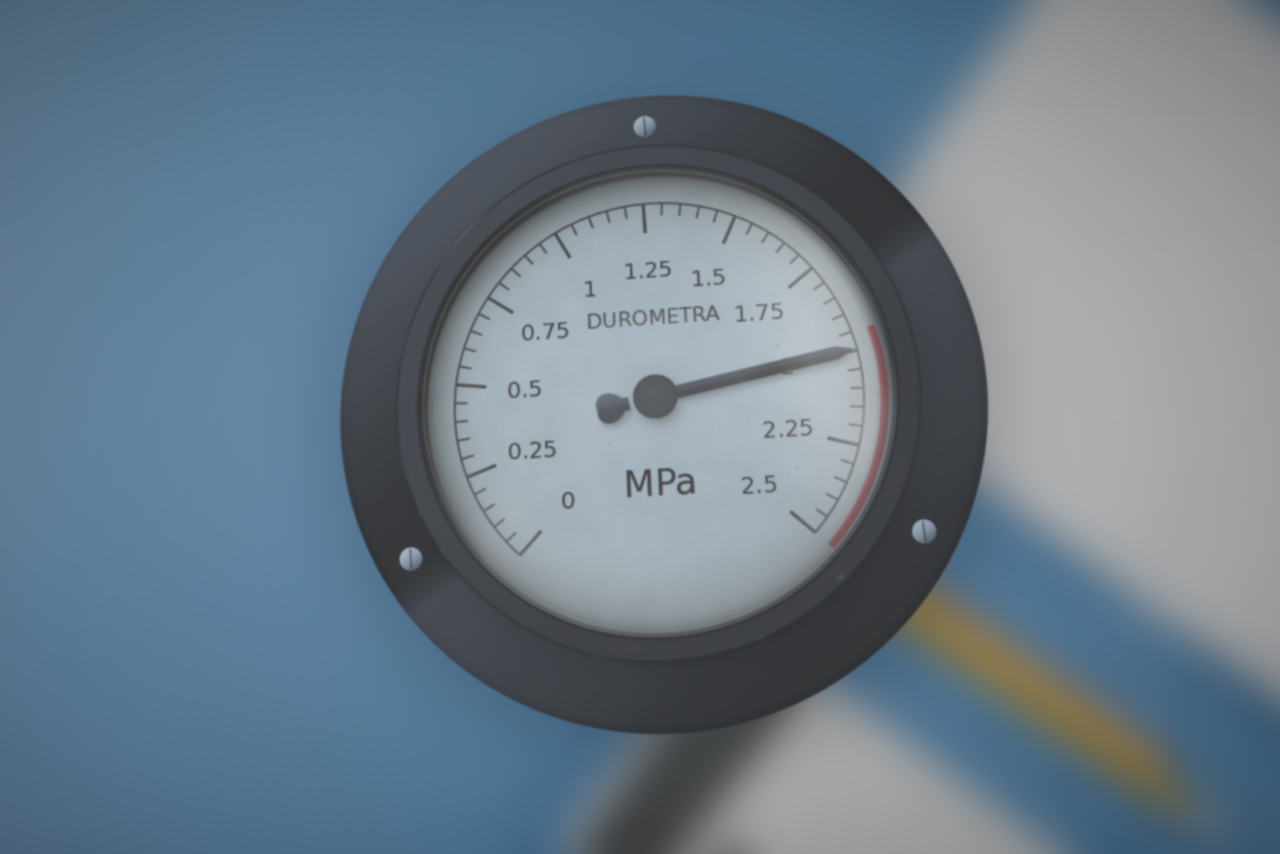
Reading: value=2 unit=MPa
